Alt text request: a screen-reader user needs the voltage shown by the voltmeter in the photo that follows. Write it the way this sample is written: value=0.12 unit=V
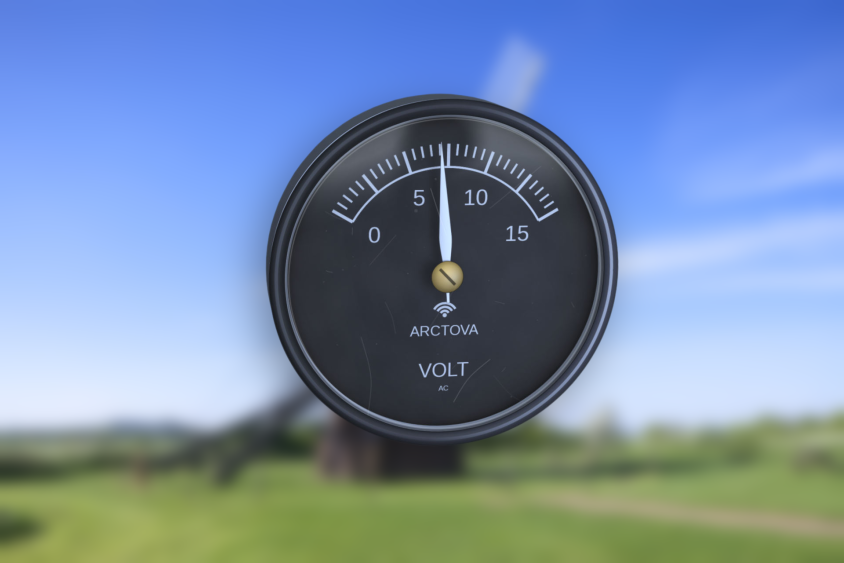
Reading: value=7 unit=V
